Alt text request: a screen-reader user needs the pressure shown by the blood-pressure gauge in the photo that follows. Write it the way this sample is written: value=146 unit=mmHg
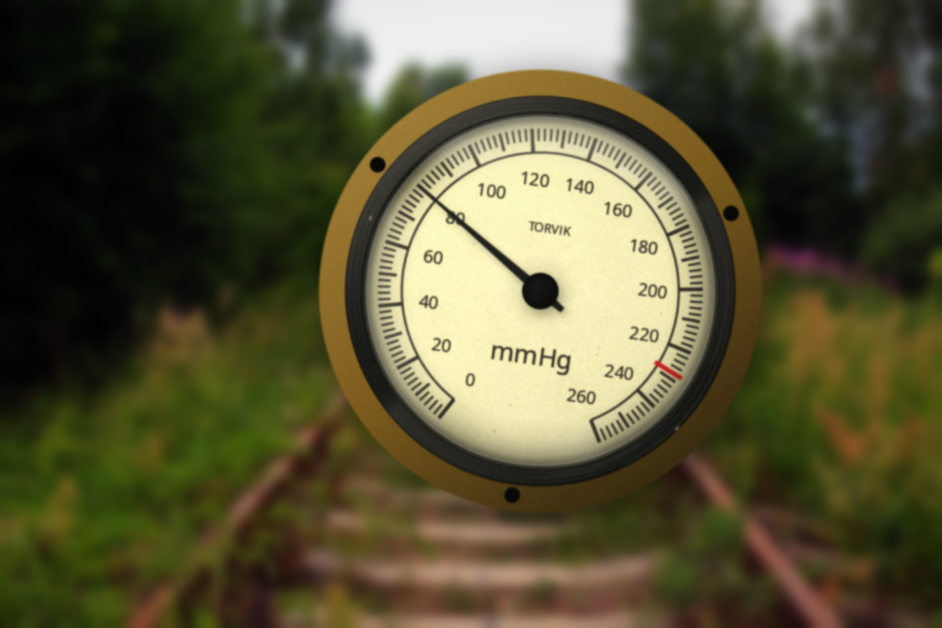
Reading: value=80 unit=mmHg
